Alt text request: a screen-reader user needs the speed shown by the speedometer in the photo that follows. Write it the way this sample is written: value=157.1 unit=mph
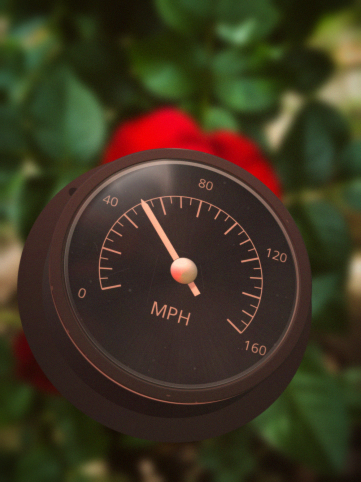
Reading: value=50 unit=mph
